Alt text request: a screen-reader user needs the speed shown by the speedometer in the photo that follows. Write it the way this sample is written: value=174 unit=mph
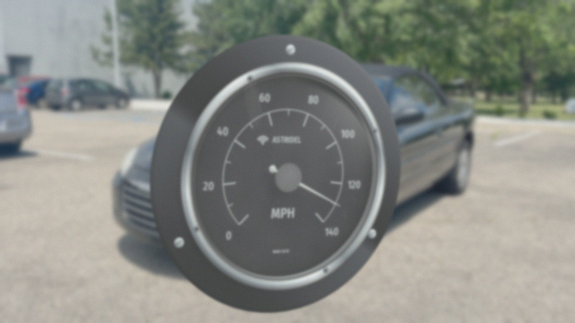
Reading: value=130 unit=mph
